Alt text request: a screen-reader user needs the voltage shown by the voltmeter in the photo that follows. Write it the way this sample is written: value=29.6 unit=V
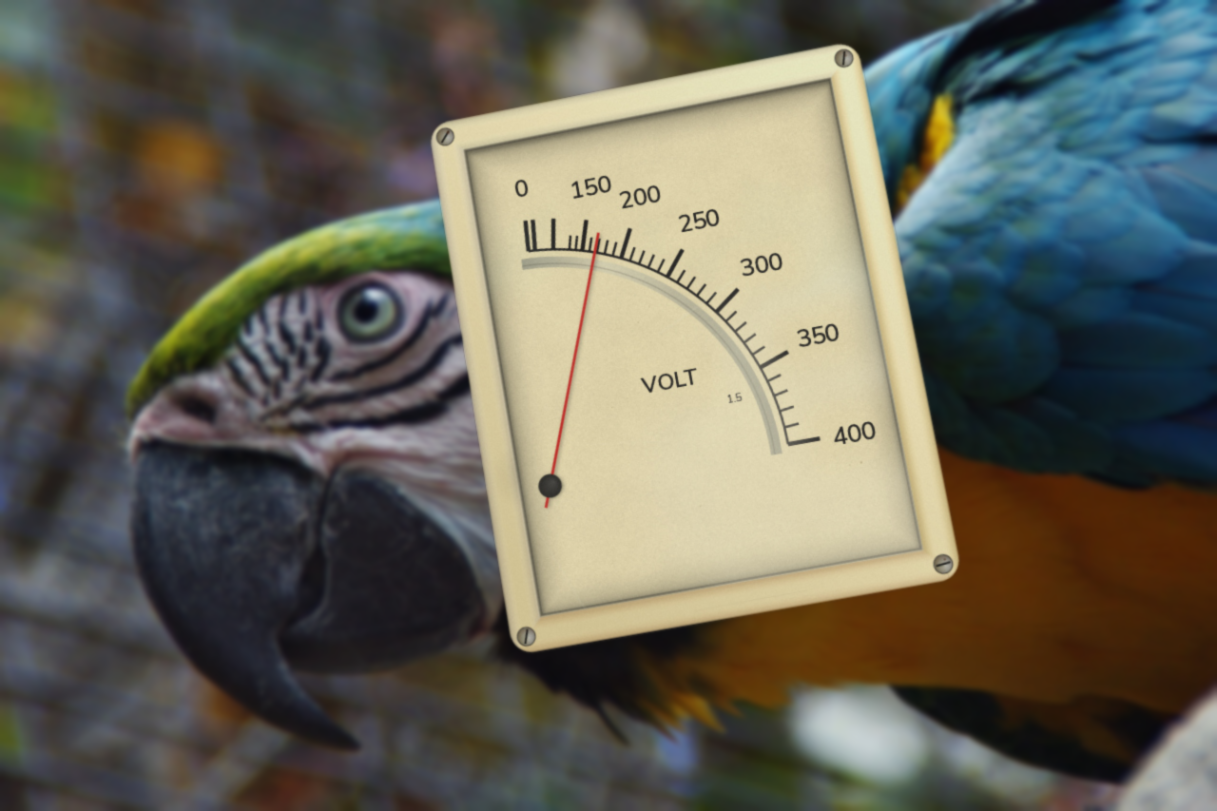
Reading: value=170 unit=V
